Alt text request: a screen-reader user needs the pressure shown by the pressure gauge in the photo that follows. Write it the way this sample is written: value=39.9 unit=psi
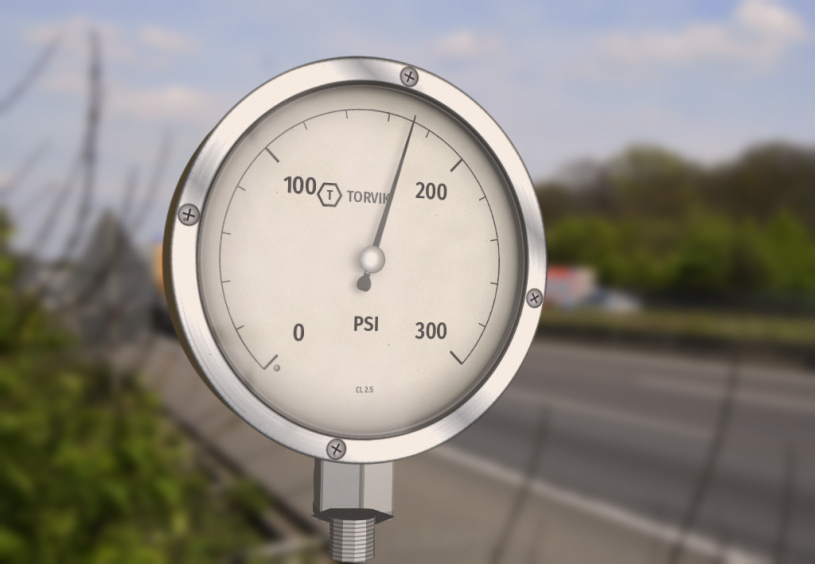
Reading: value=170 unit=psi
